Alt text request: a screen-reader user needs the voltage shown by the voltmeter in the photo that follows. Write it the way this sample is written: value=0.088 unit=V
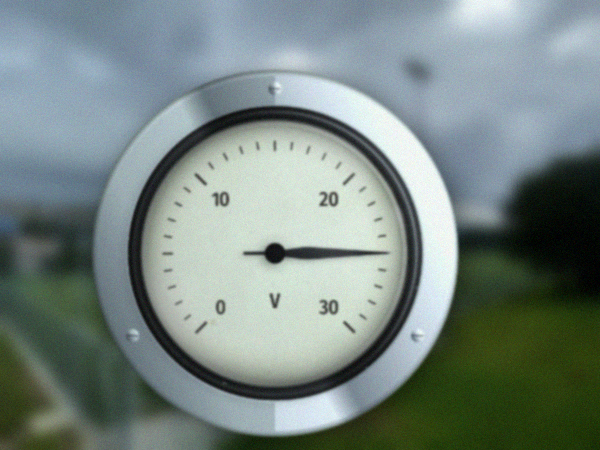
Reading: value=25 unit=V
